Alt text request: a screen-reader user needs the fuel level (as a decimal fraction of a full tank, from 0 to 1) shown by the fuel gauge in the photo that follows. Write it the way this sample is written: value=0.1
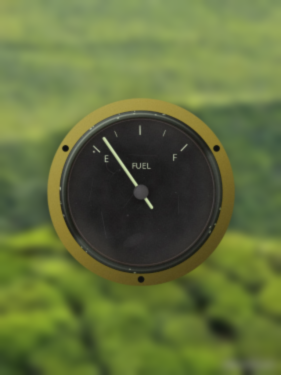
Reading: value=0.125
